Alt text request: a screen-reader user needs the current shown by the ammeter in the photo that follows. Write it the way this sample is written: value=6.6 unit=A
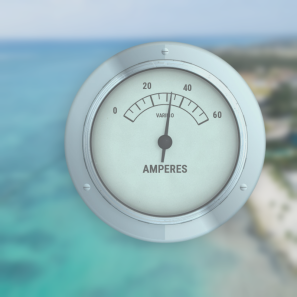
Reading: value=32.5 unit=A
